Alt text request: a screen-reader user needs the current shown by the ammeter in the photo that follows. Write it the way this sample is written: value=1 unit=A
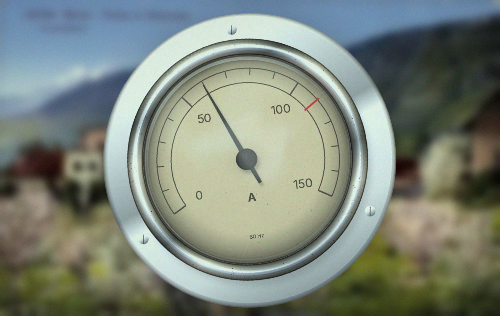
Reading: value=60 unit=A
